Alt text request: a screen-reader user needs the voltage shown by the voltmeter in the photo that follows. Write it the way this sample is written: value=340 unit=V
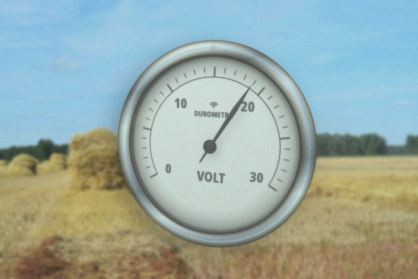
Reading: value=19 unit=V
